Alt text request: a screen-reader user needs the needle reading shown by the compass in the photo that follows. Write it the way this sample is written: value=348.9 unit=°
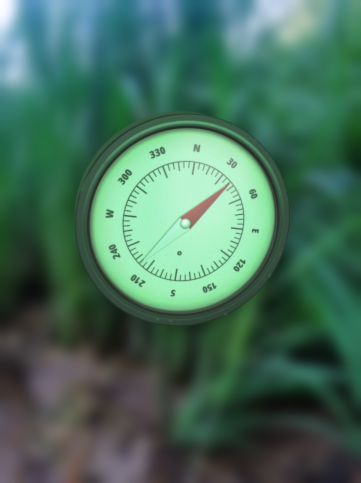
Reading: value=40 unit=°
